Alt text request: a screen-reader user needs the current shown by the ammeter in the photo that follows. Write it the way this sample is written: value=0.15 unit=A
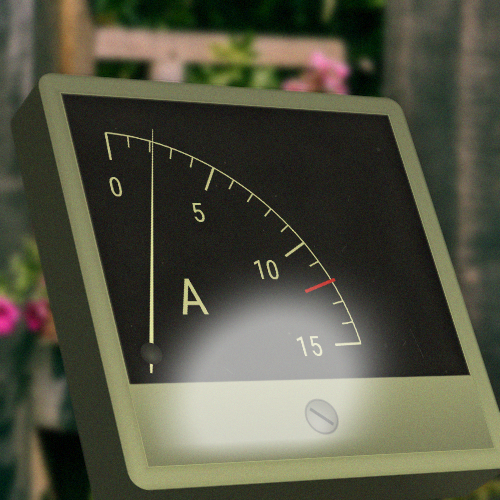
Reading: value=2 unit=A
